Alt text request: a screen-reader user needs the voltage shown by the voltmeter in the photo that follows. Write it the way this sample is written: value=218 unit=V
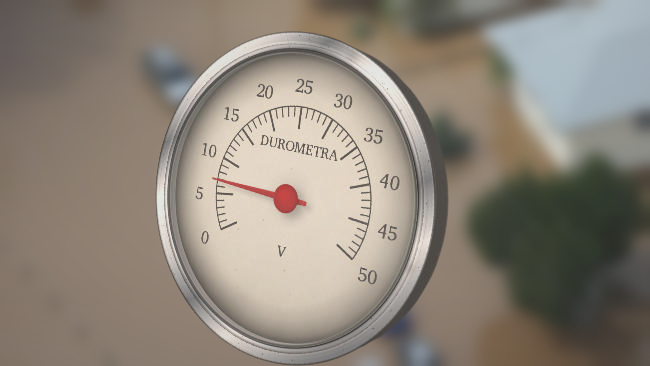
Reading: value=7 unit=V
